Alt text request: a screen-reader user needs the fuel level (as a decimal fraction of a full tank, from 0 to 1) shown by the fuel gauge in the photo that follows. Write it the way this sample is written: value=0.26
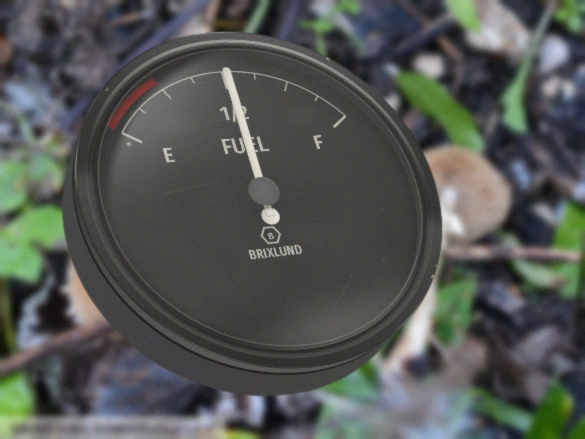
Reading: value=0.5
